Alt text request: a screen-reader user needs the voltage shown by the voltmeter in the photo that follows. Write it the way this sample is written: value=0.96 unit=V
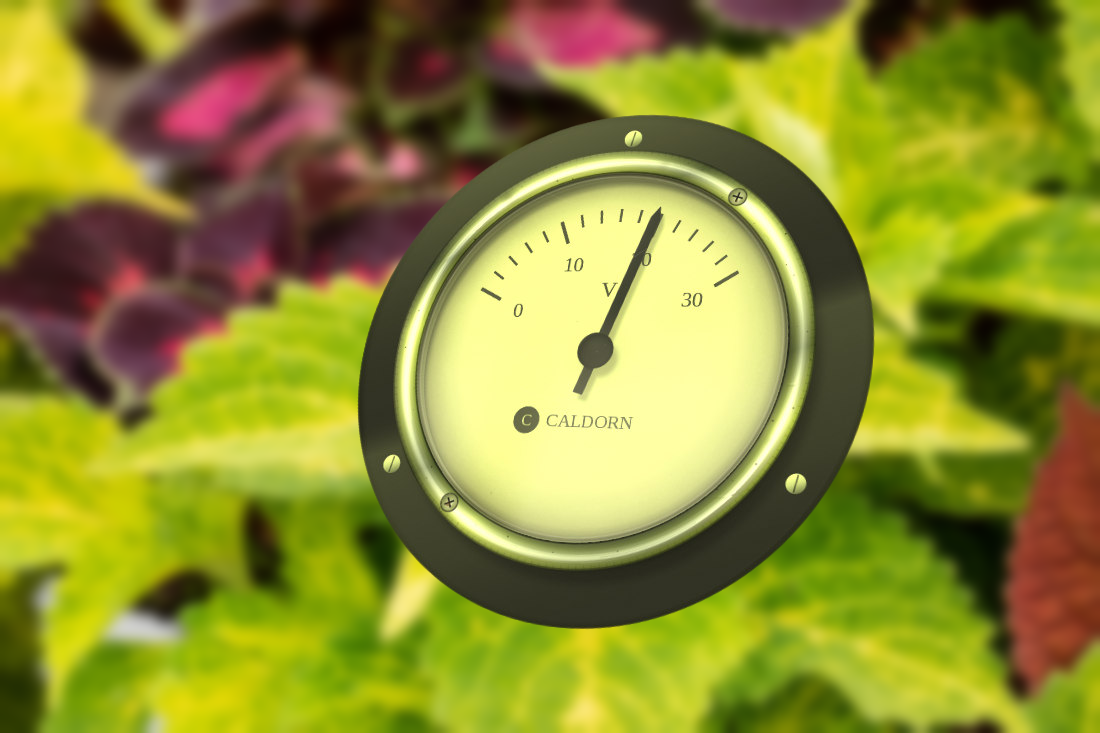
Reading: value=20 unit=V
